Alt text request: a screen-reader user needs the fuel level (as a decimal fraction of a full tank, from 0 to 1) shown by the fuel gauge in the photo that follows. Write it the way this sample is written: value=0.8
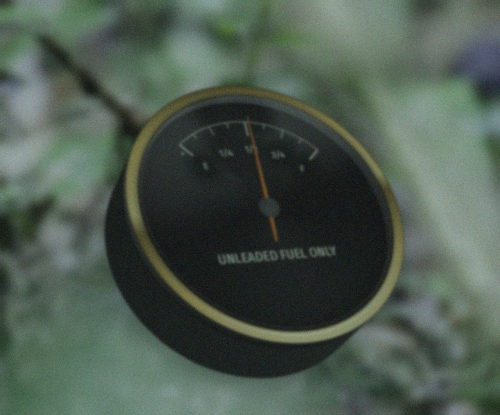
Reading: value=0.5
